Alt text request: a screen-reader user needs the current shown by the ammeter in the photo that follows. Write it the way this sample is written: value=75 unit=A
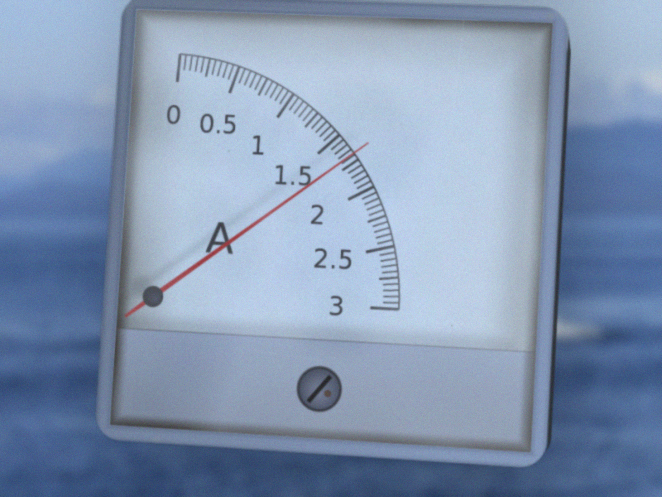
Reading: value=1.7 unit=A
